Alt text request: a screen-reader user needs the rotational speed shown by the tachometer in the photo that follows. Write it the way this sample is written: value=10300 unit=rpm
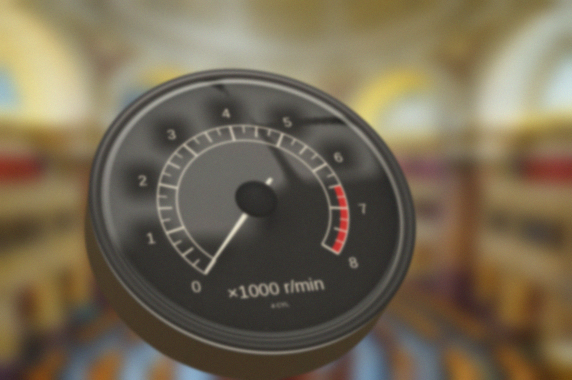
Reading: value=0 unit=rpm
